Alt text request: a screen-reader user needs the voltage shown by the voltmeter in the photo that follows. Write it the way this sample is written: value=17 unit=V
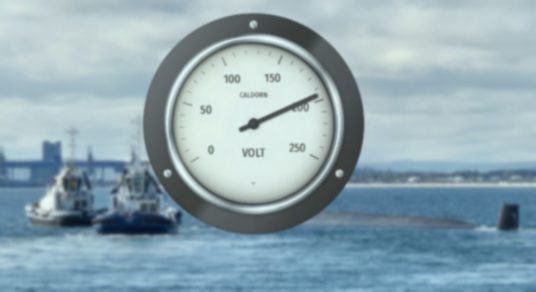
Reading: value=195 unit=V
